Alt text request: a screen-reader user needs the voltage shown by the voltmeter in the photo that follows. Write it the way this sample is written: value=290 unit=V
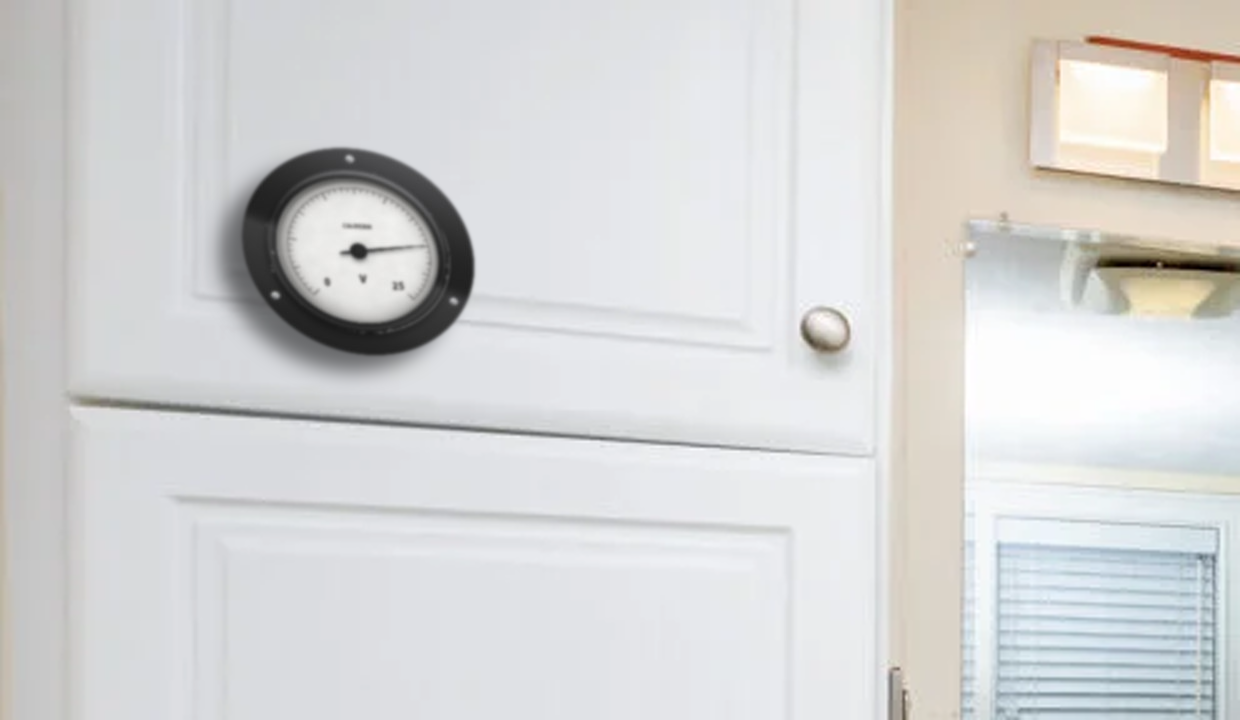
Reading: value=20 unit=V
